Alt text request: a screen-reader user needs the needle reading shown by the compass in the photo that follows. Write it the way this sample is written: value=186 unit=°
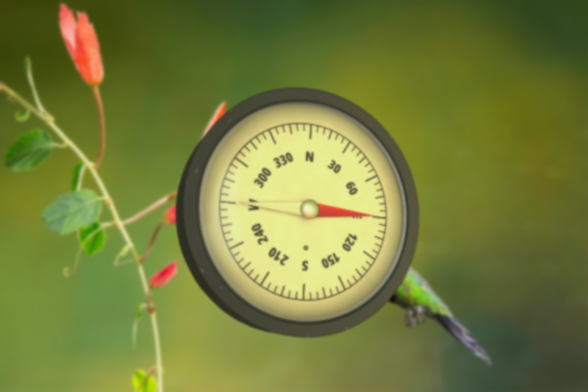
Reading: value=90 unit=°
